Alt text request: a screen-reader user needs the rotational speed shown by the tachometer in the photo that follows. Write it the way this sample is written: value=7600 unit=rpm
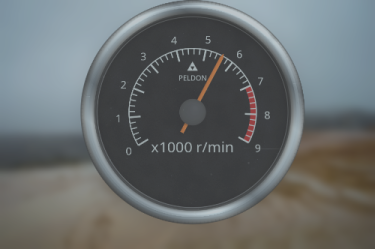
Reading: value=5600 unit=rpm
